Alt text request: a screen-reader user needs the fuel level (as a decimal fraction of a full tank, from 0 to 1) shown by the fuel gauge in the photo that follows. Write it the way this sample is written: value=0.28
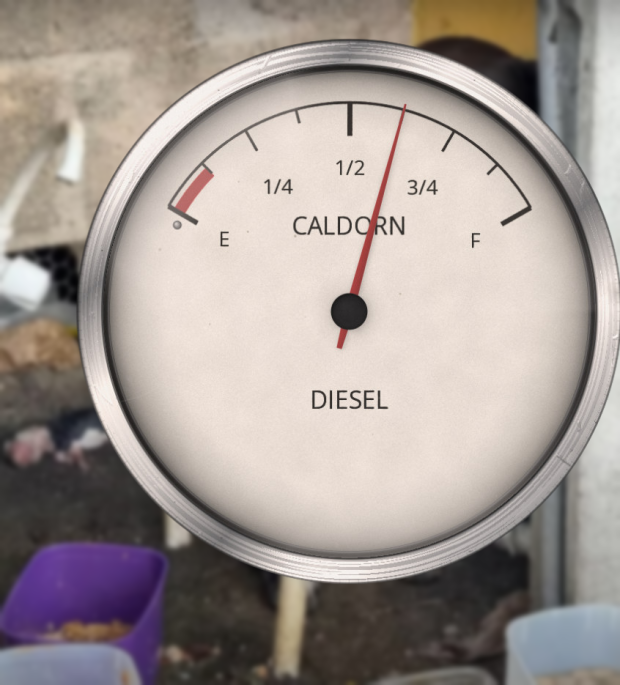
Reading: value=0.625
